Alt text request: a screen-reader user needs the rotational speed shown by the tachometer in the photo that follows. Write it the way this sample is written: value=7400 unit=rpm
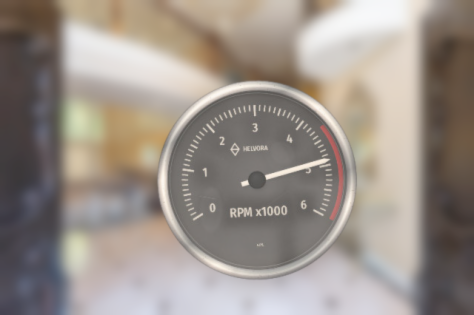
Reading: value=4900 unit=rpm
